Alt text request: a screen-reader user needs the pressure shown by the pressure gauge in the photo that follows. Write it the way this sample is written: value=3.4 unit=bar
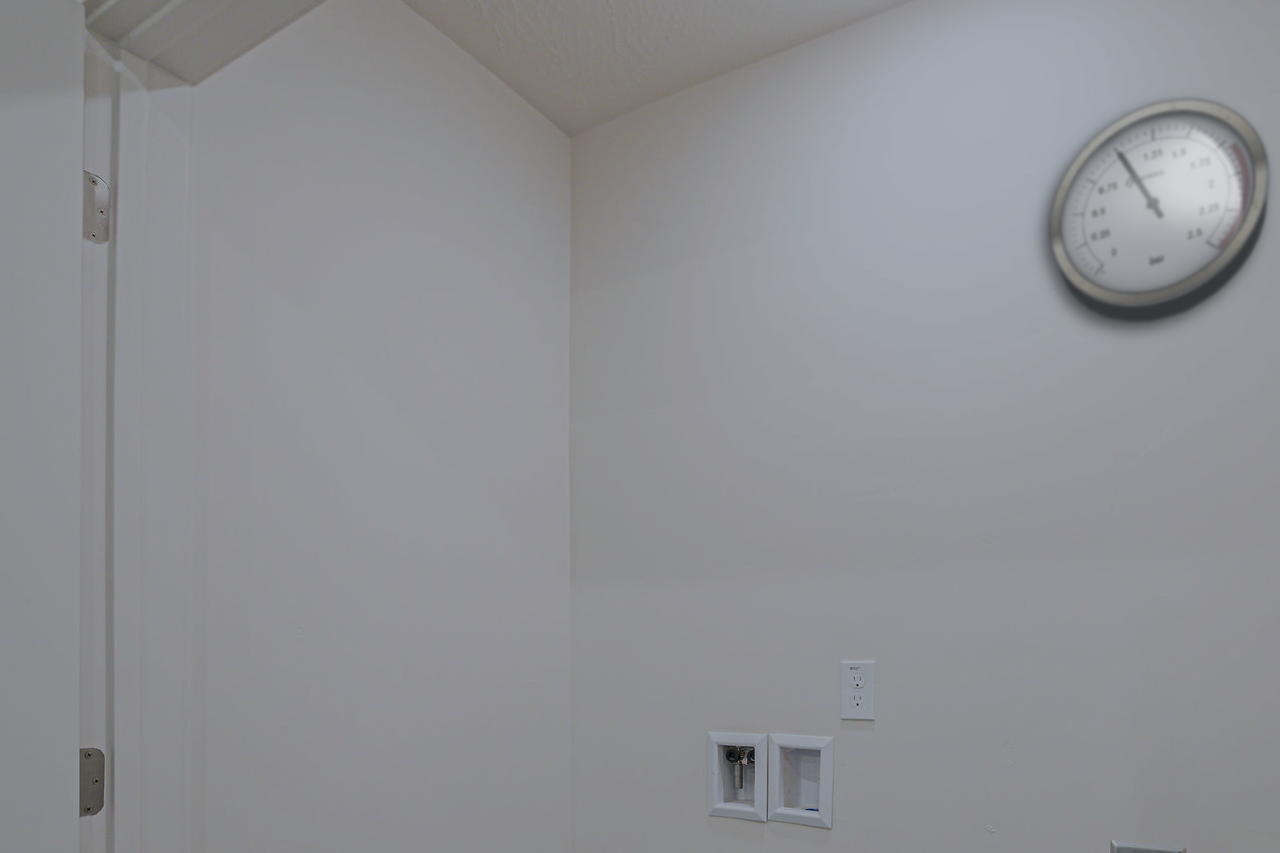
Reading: value=1 unit=bar
